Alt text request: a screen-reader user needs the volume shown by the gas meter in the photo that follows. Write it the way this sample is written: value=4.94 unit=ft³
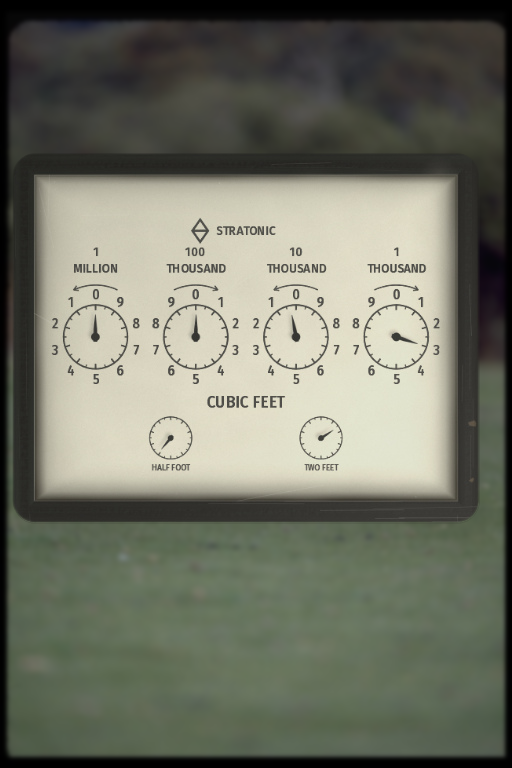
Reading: value=300 unit=ft³
